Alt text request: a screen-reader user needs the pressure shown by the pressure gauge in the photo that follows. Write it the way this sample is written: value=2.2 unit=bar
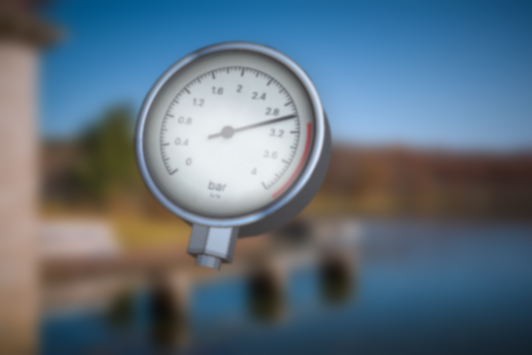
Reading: value=3 unit=bar
